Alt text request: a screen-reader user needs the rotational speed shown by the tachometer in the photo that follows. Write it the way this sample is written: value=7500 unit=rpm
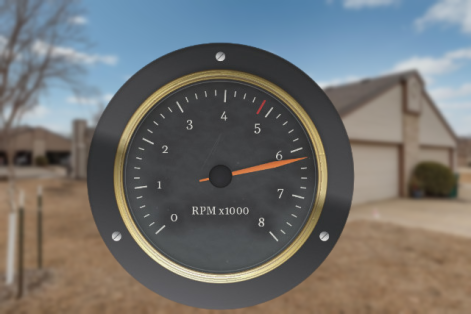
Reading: value=6200 unit=rpm
